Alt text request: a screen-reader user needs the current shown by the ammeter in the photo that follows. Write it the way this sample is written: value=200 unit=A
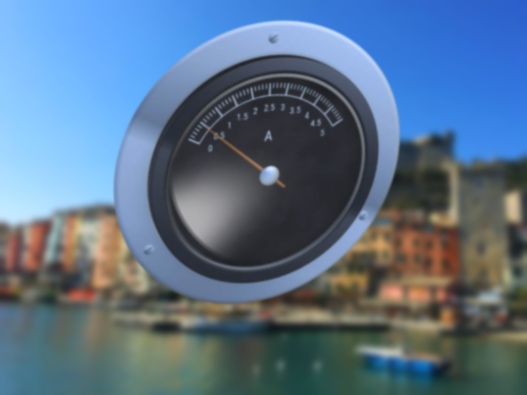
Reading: value=0.5 unit=A
